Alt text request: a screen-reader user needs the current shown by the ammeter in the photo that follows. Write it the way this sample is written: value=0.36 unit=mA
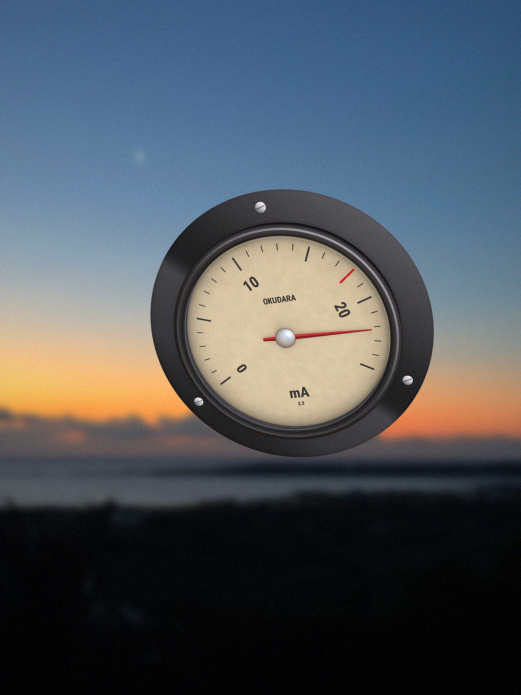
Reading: value=22 unit=mA
